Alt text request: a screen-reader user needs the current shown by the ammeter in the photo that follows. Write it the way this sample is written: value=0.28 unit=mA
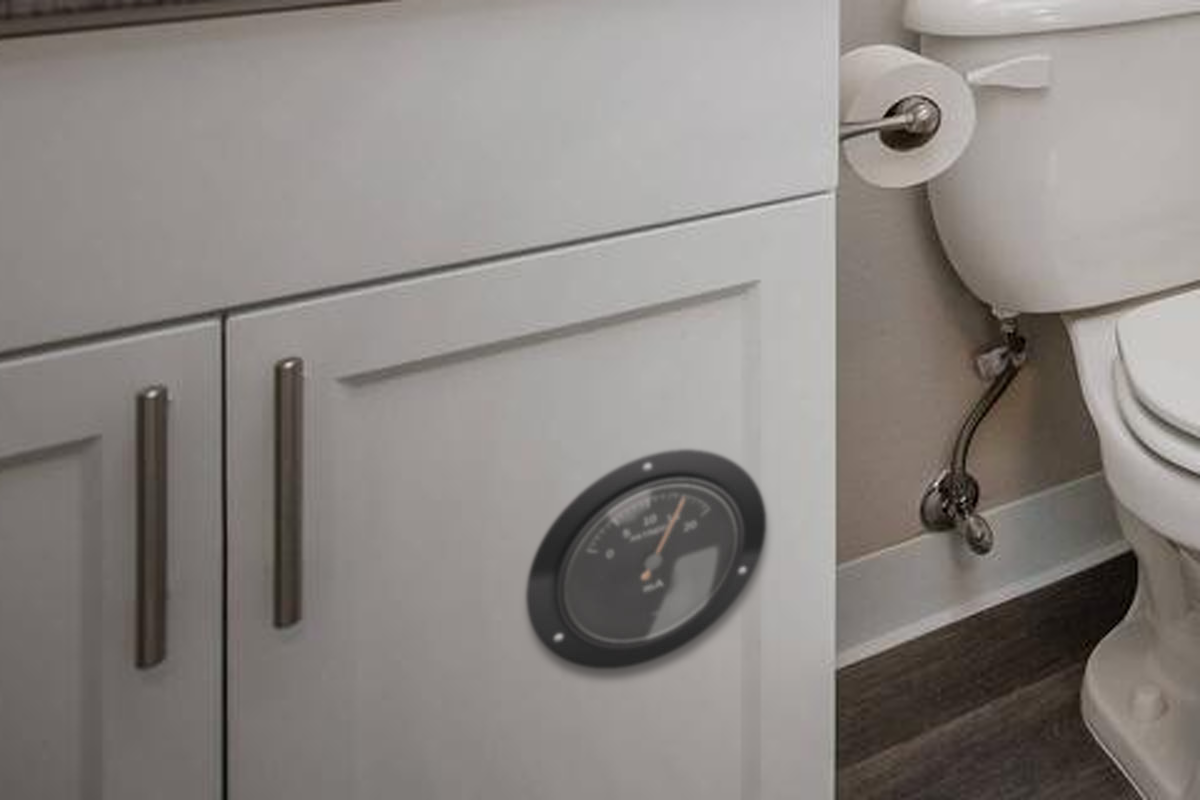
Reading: value=15 unit=mA
